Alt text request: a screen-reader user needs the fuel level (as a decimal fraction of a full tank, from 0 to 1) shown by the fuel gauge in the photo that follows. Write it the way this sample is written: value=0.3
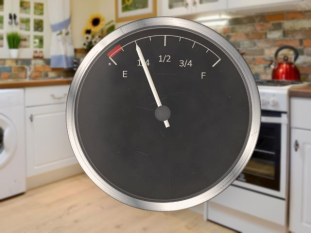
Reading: value=0.25
